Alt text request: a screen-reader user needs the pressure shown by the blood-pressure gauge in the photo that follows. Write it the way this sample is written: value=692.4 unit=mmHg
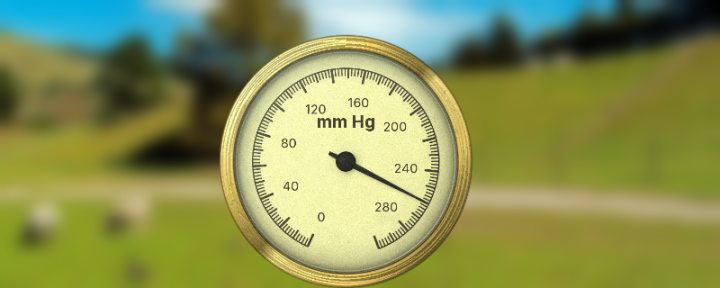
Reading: value=260 unit=mmHg
